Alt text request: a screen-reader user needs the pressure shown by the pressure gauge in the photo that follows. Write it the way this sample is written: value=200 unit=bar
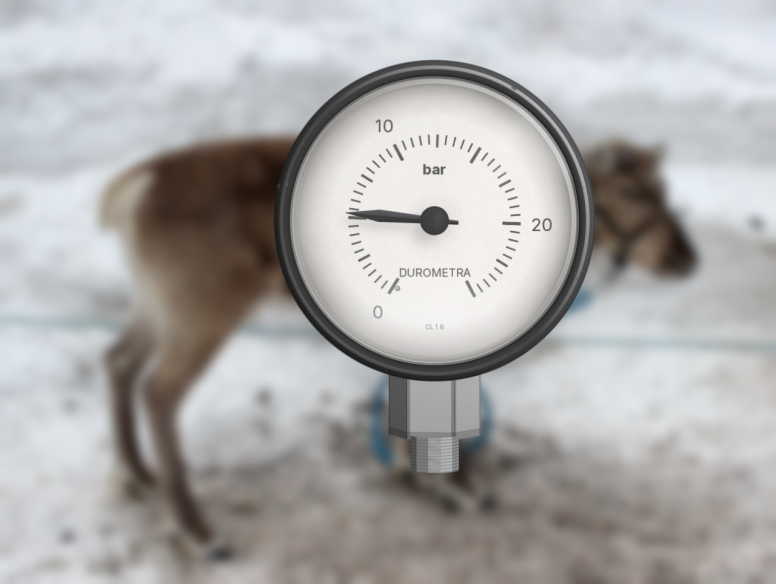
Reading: value=5.25 unit=bar
